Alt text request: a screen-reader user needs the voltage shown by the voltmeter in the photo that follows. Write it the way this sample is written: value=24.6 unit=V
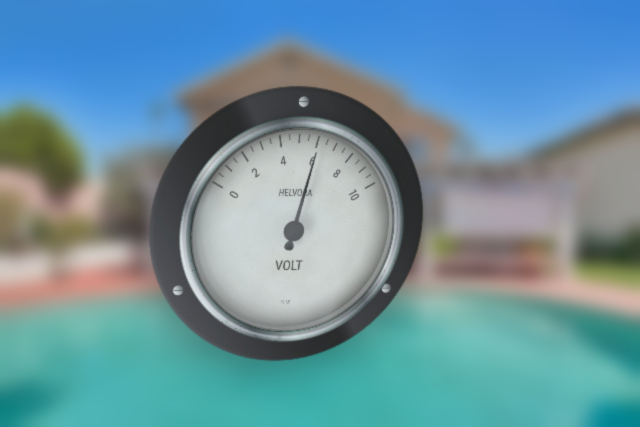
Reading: value=6 unit=V
